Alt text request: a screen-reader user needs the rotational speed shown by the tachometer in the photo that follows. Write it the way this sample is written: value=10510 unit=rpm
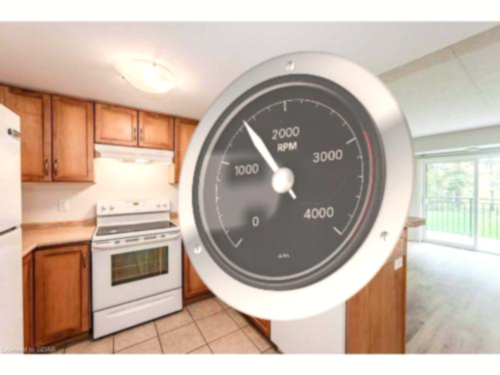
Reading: value=1500 unit=rpm
